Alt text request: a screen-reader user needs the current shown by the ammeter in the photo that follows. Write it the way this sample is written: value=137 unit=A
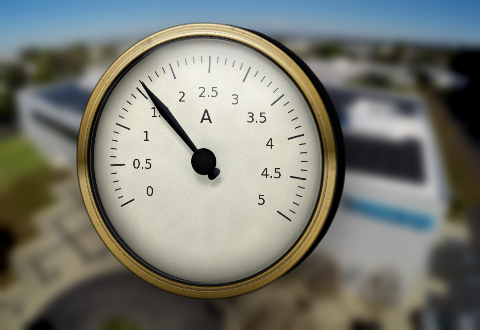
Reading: value=1.6 unit=A
